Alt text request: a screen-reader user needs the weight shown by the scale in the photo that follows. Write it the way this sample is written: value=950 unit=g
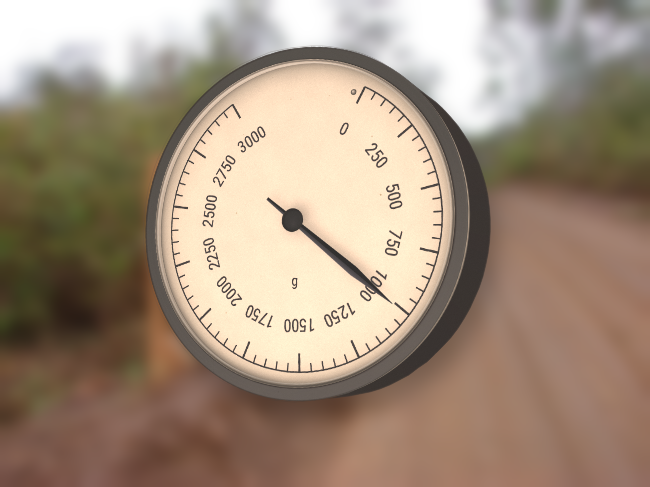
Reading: value=1000 unit=g
